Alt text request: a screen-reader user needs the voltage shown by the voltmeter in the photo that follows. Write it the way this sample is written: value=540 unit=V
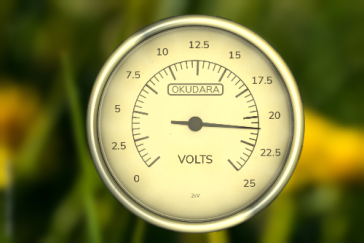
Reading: value=21 unit=V
